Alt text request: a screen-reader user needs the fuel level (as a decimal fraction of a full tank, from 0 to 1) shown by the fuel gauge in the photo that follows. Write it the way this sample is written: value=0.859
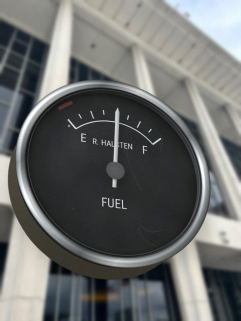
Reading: value=0.5
